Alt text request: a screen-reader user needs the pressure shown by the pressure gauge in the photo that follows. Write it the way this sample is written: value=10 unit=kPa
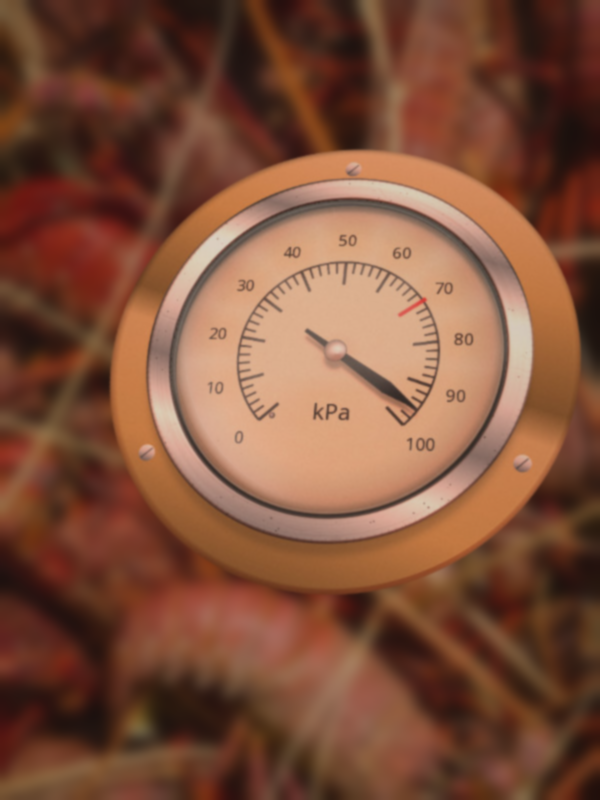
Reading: value=96 unit=kPa
